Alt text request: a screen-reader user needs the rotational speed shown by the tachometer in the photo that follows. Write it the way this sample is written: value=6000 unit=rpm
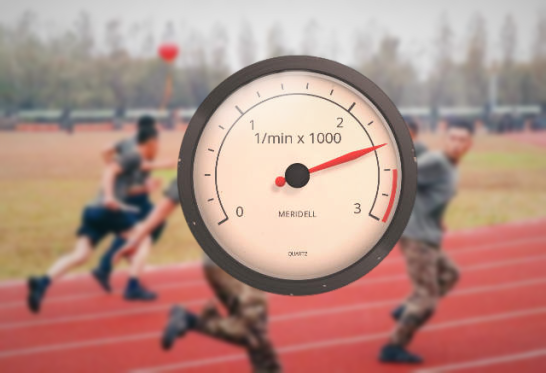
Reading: value=2400 unit=rpm
